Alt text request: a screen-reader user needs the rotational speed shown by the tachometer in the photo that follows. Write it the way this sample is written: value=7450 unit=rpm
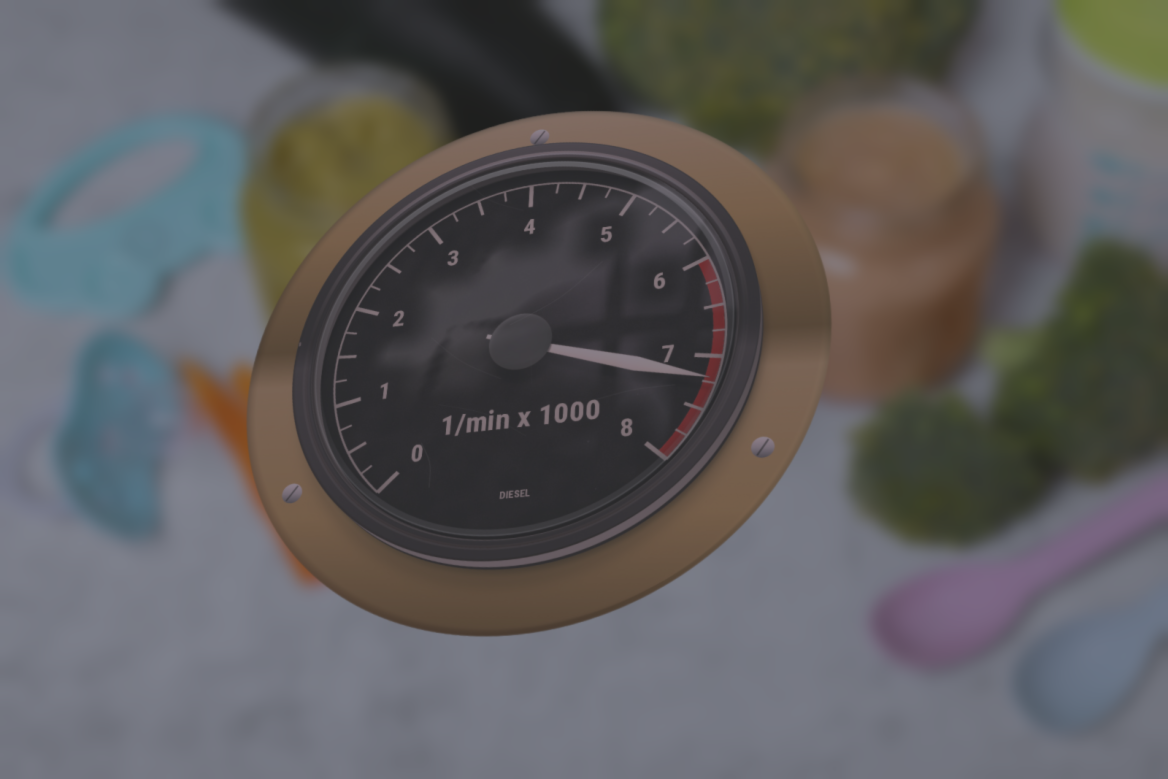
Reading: value=7250 unit=rpm
